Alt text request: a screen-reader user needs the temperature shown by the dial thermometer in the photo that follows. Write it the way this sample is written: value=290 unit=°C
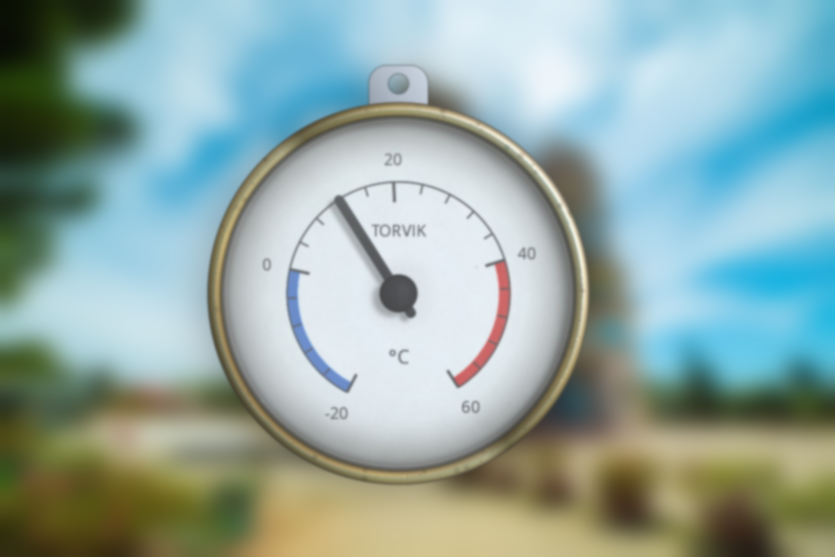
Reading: value=12 unit=°C
